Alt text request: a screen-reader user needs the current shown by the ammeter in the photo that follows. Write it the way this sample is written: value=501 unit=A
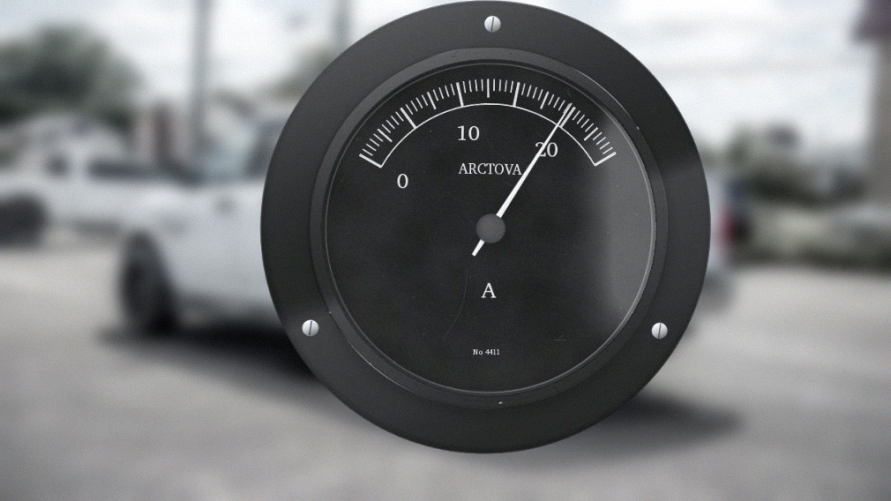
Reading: value=19.5 unit=A
